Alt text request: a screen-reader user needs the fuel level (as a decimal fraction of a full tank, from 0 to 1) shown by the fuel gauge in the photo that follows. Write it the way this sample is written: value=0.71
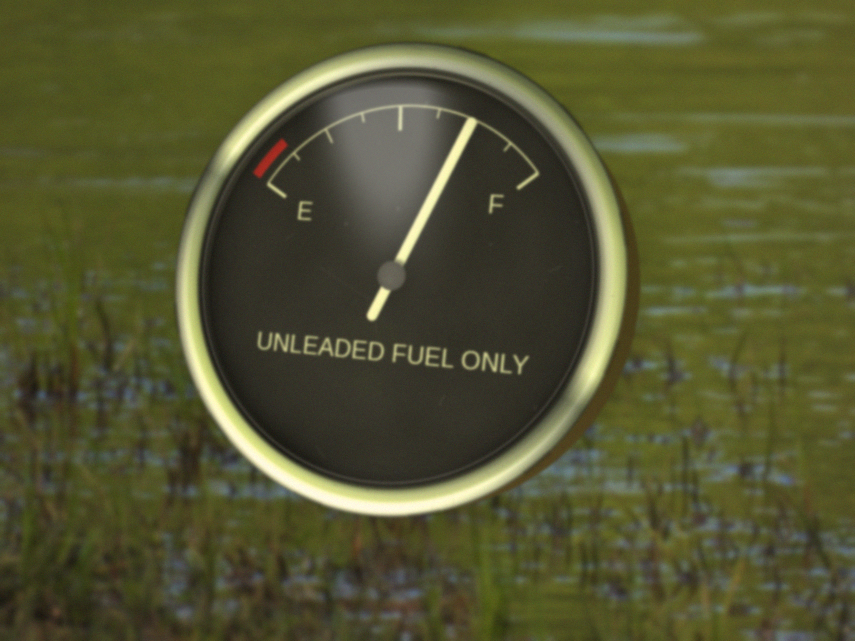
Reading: value=0.75
